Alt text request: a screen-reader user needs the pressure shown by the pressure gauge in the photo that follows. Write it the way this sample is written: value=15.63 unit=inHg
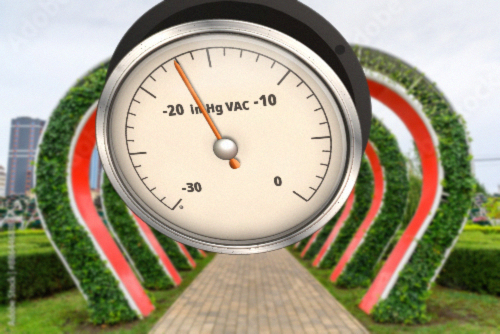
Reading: value=-17 unit=inHg
